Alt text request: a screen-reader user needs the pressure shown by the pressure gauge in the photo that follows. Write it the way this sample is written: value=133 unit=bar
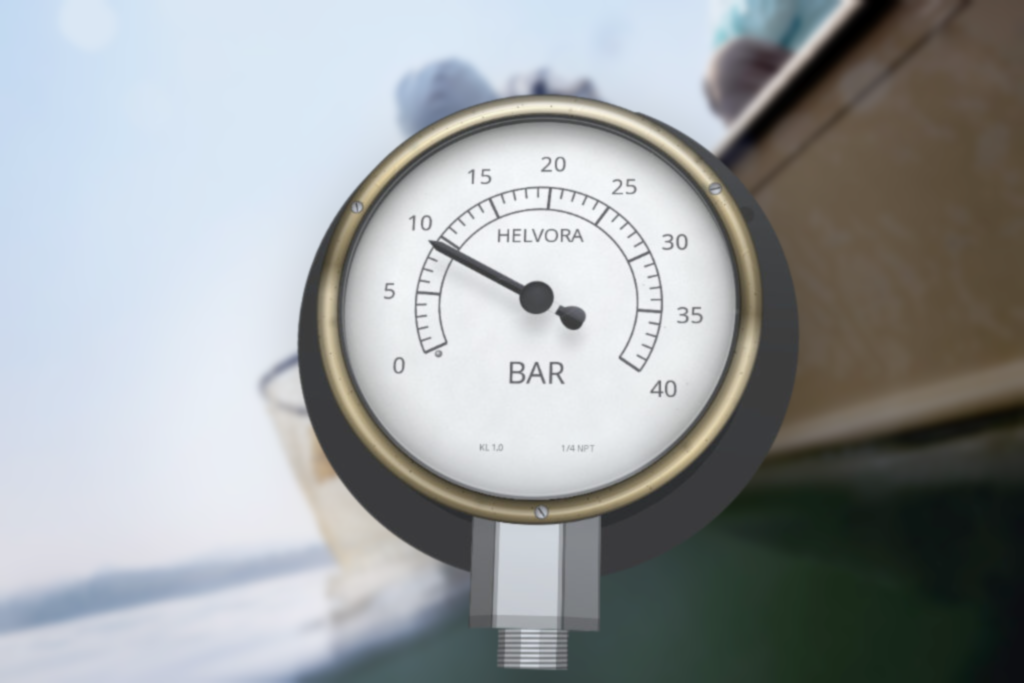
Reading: value=9 unit=bar
